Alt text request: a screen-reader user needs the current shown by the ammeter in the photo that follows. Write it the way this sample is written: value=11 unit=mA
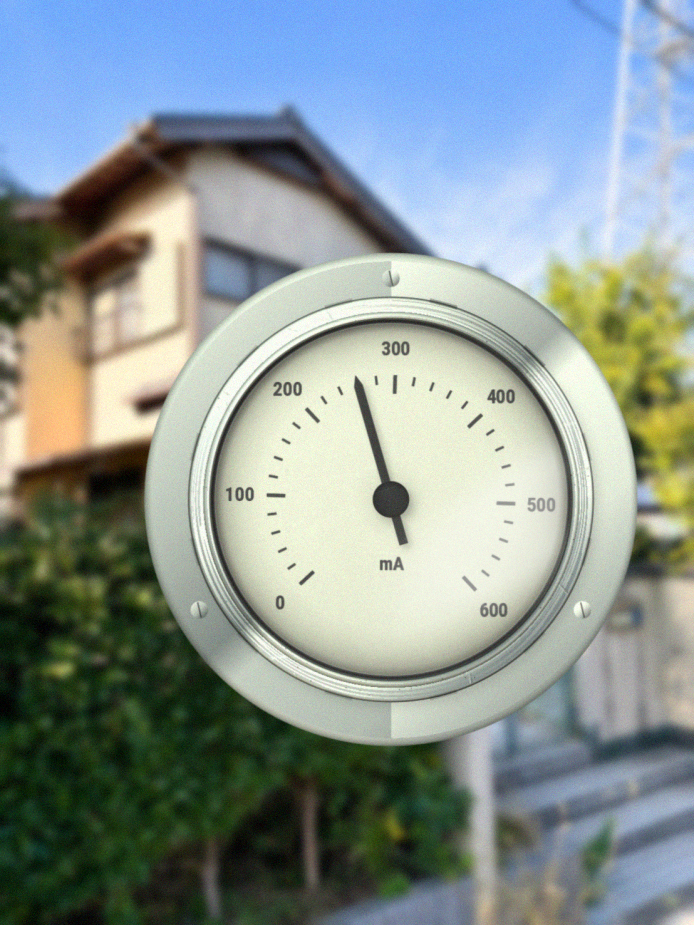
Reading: value=260 unit=mA
